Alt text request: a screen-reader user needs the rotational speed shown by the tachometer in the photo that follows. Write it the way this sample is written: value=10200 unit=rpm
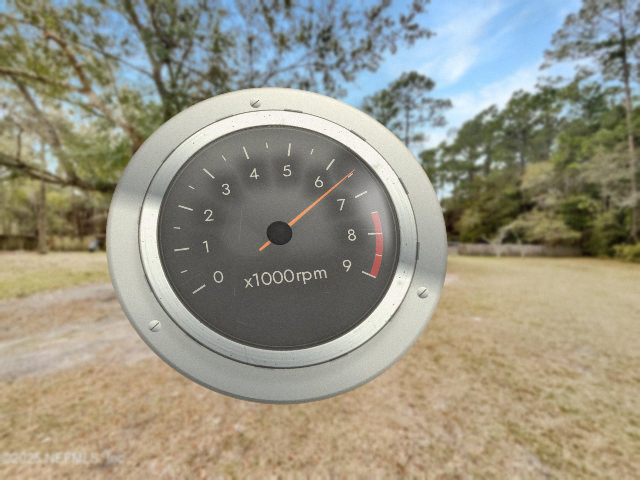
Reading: value=6500 unit=rpm
